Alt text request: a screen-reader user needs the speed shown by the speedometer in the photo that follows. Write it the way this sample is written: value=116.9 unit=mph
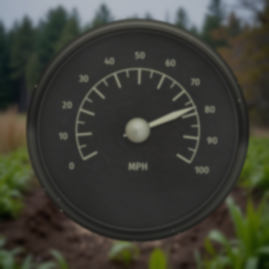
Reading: value=77.5 unit=mph
